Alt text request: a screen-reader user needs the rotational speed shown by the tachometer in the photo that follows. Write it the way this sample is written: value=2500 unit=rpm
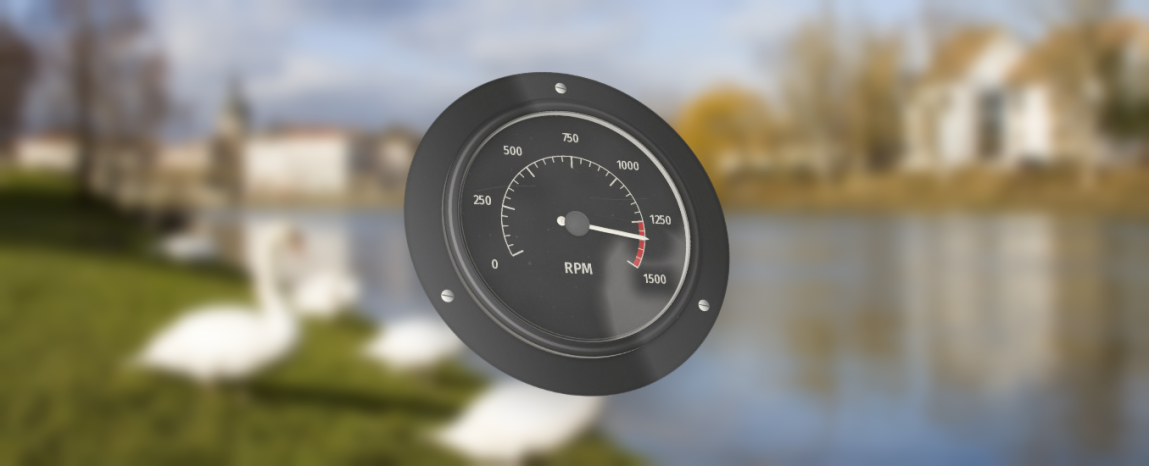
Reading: value=1350 unit=rpm
